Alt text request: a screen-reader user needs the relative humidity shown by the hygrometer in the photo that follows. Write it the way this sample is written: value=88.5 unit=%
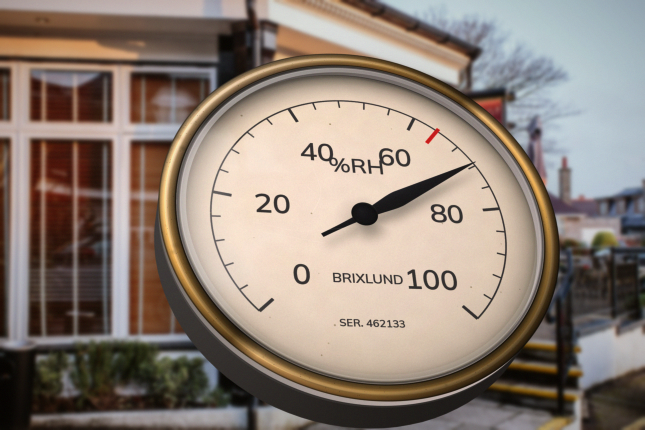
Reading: value=72 unit=%
